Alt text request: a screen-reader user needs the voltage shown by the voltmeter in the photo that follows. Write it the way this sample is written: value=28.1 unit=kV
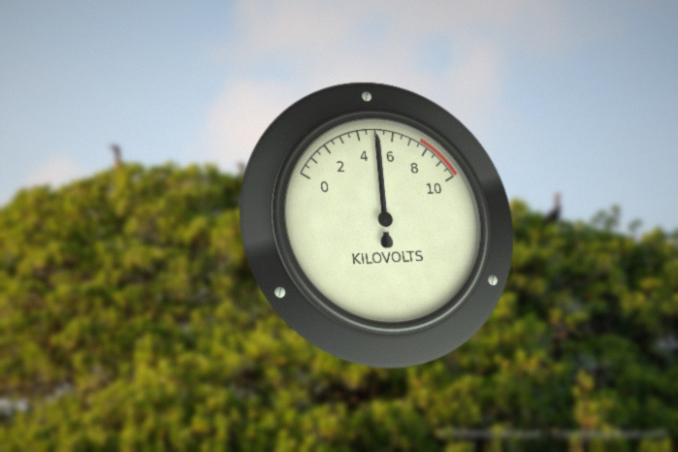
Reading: value=5 unit=kV
